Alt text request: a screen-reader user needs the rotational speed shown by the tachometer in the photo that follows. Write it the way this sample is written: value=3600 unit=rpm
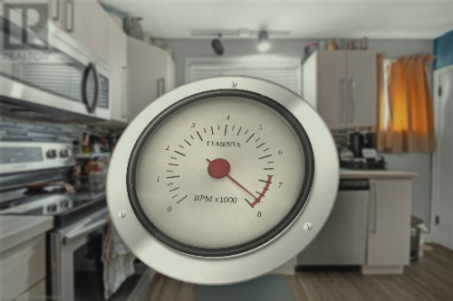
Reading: value=7750 unit=rpm
